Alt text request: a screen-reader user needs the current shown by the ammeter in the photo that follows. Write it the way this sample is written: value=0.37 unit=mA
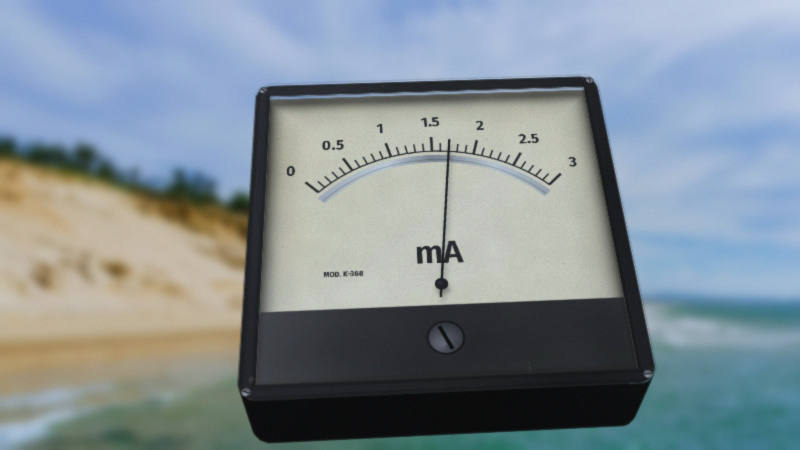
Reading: value=1.7 unit=mA
